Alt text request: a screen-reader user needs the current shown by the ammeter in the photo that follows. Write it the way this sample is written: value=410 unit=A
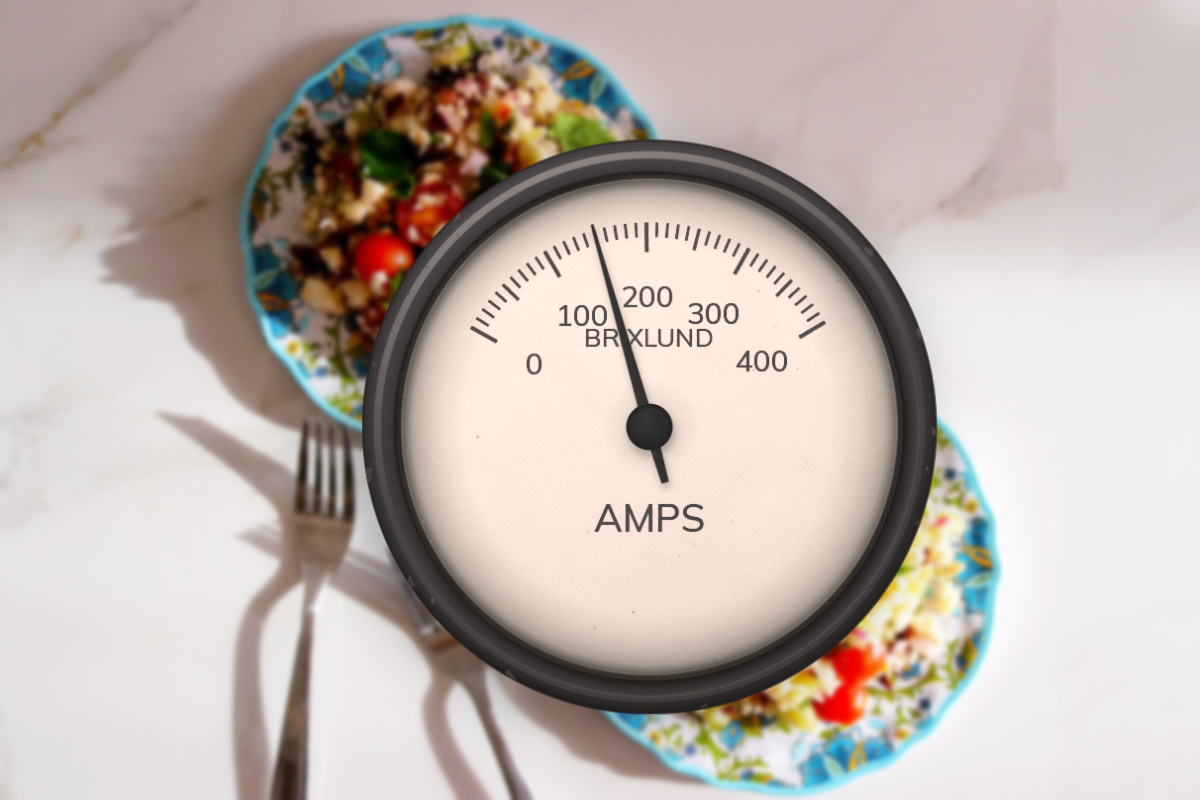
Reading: value=150 unit=A
